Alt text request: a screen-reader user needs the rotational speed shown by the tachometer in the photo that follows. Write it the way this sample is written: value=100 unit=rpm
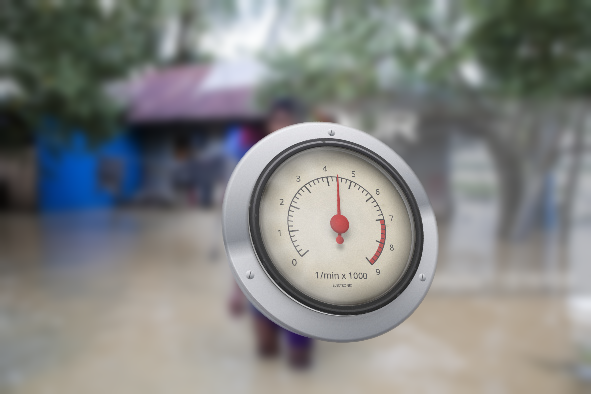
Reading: value=4400 unit=rpm
